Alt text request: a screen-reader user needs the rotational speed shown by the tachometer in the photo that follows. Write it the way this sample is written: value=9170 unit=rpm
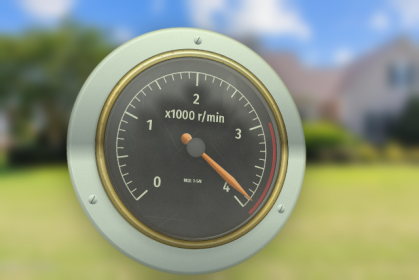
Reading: value=3900 unit=rpm
